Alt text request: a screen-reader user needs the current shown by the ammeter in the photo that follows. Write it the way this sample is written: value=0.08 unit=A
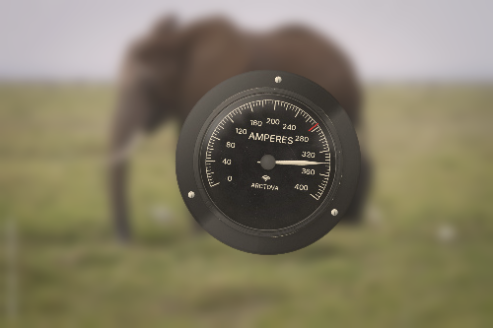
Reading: value=340 unit=A
